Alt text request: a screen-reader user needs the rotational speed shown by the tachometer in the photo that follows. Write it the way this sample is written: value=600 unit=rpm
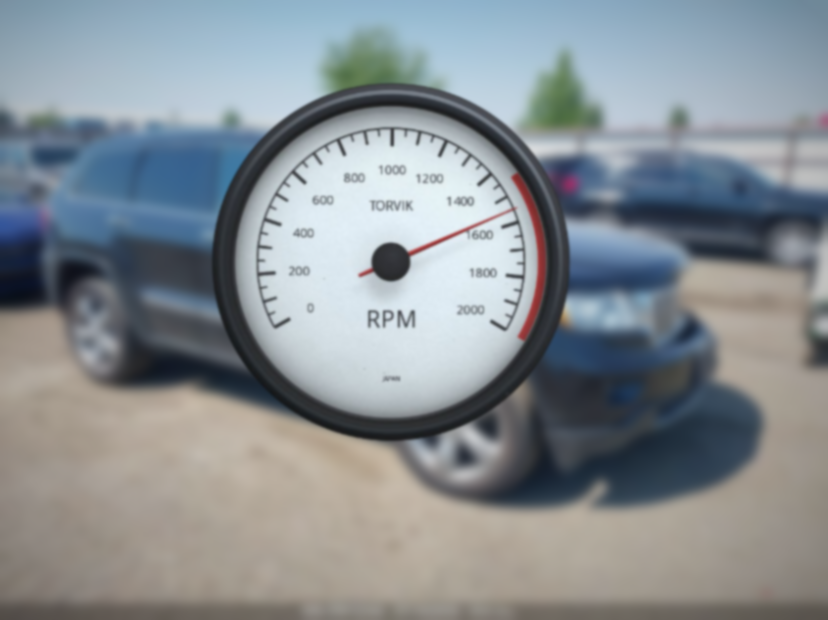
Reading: value=1550 unit=rpm
